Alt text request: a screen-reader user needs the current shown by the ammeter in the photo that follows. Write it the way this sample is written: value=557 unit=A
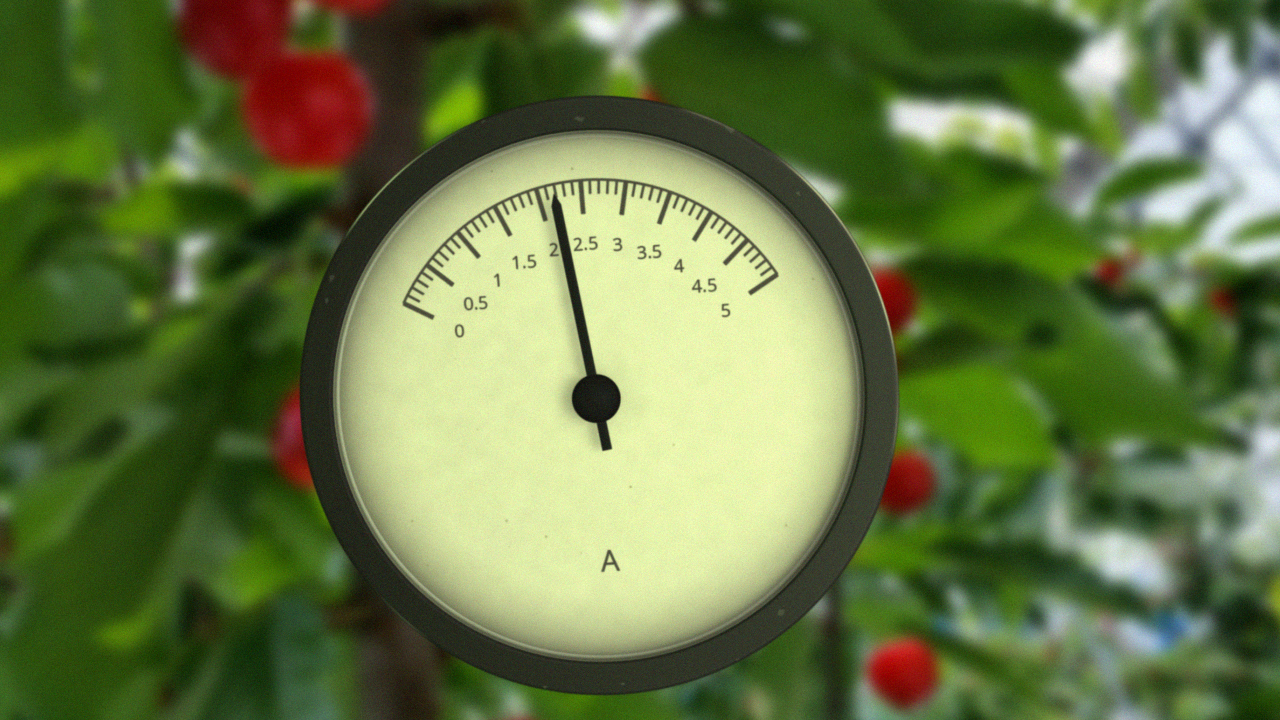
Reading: value=2.2 unit=A
